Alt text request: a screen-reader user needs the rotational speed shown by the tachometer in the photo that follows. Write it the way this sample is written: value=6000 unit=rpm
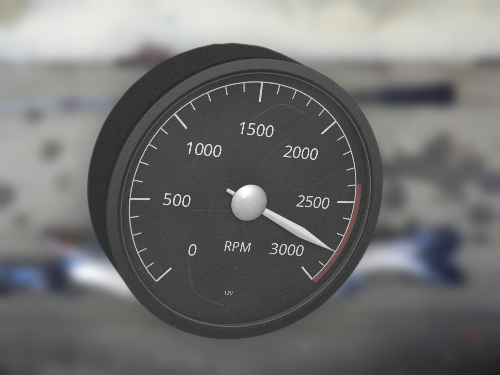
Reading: value=2800 unit=rpm
